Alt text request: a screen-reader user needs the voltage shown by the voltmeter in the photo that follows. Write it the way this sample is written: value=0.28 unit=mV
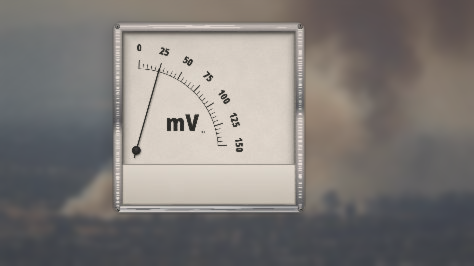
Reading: value=25 unit=mV
